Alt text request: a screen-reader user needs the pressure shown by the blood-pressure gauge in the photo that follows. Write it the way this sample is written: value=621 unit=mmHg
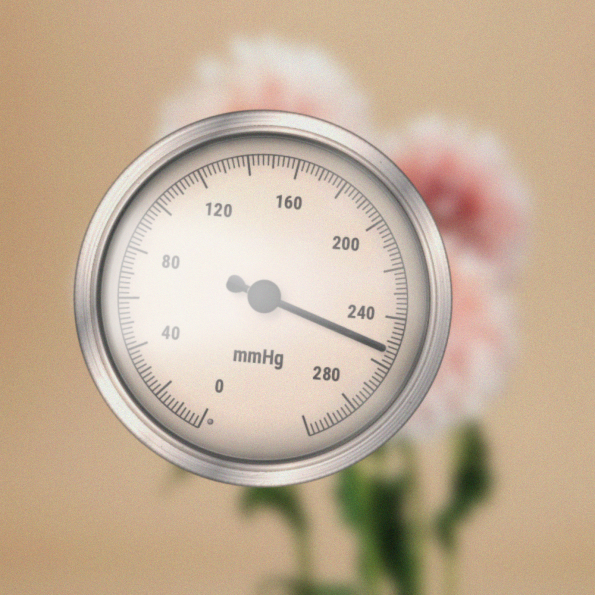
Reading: value=254 unit=mmHg
